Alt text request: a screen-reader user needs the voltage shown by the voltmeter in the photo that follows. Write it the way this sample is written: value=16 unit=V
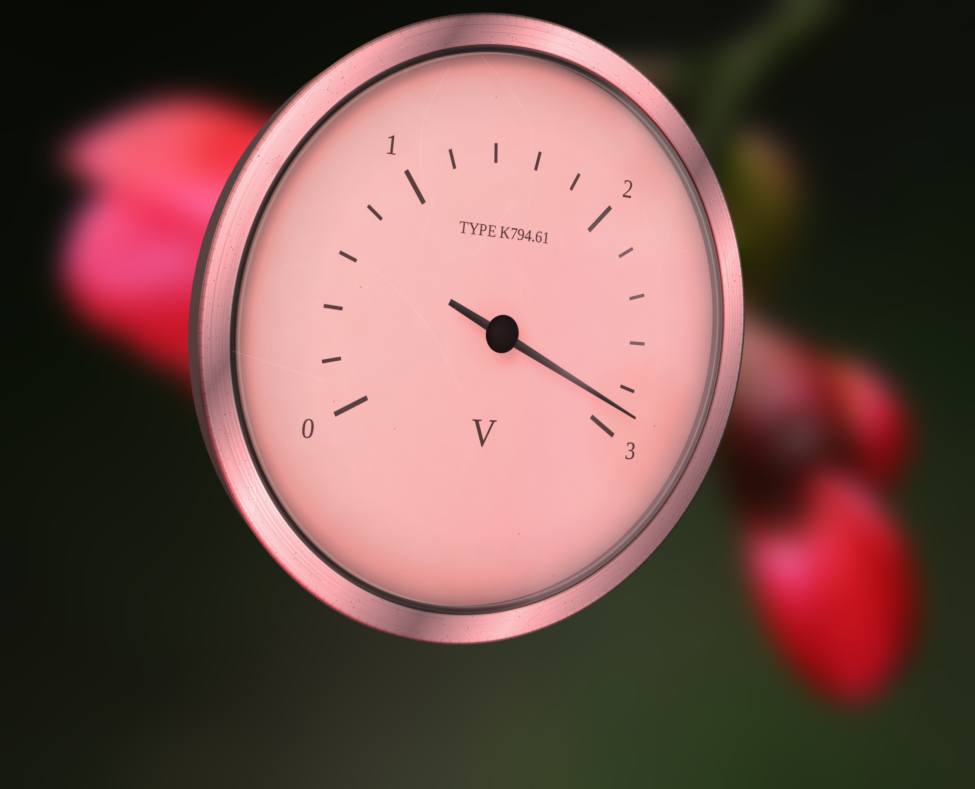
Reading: value=2.9 unit=V
